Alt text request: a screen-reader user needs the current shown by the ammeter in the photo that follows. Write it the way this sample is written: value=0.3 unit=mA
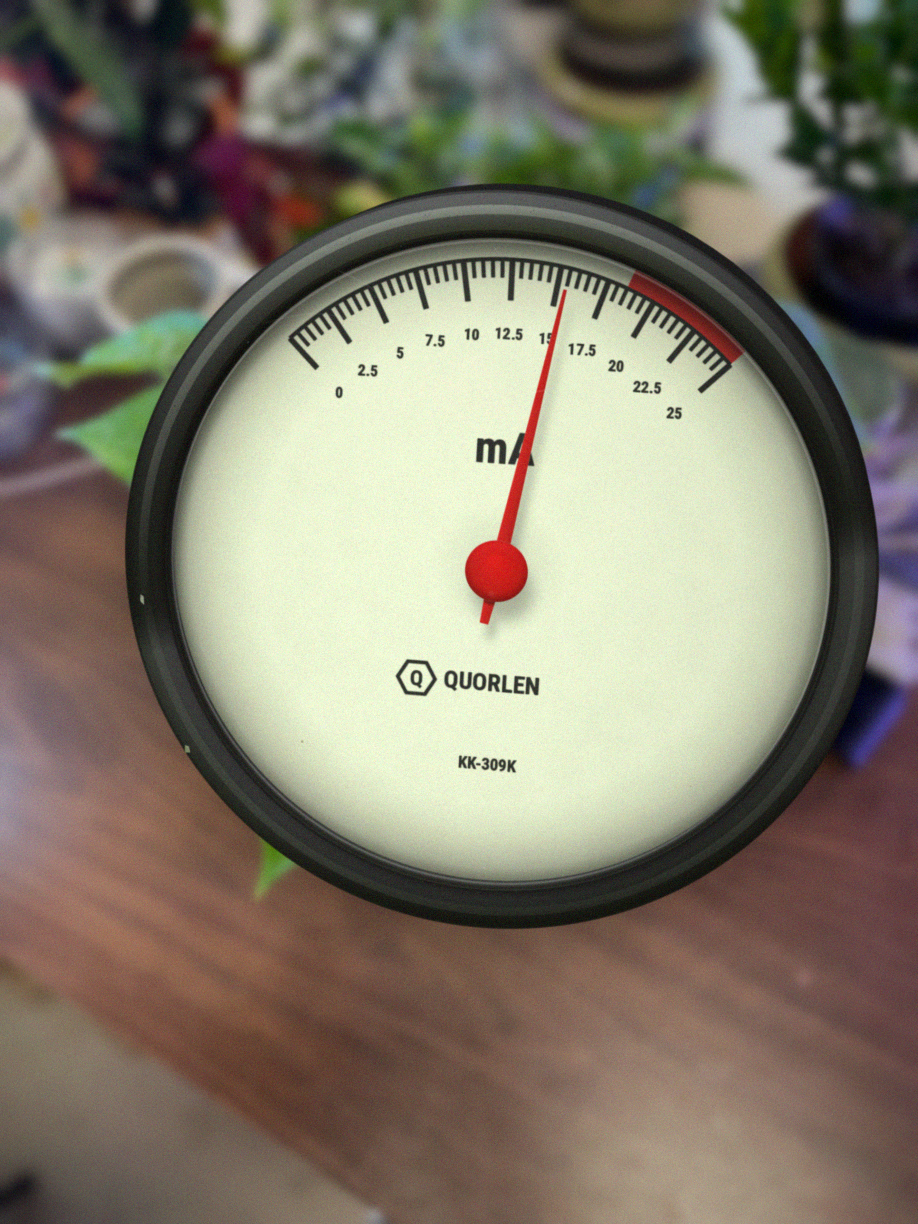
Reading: value=15.5 unit=mA
